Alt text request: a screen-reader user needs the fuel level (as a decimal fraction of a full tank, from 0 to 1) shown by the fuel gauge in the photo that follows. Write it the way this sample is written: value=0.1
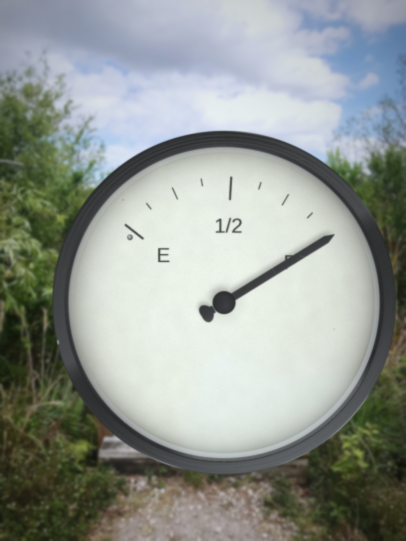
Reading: value=1
